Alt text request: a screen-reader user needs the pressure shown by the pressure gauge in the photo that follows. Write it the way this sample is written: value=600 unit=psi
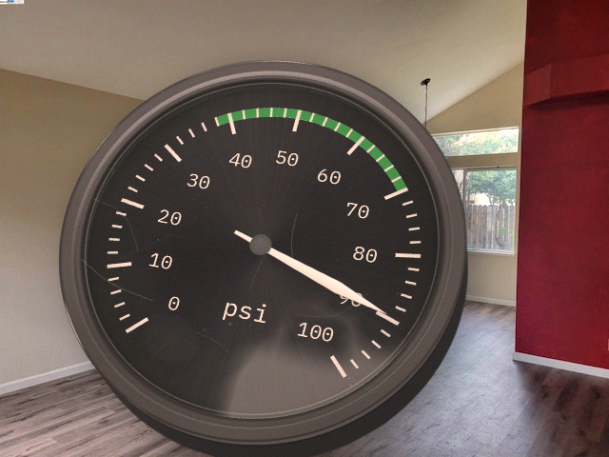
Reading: value=90 unit=psi
